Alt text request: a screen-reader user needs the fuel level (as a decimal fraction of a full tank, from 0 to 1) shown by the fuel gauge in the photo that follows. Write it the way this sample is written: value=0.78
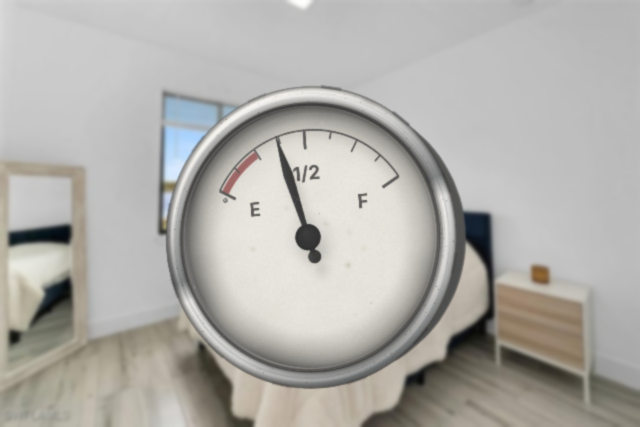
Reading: value=0.375
